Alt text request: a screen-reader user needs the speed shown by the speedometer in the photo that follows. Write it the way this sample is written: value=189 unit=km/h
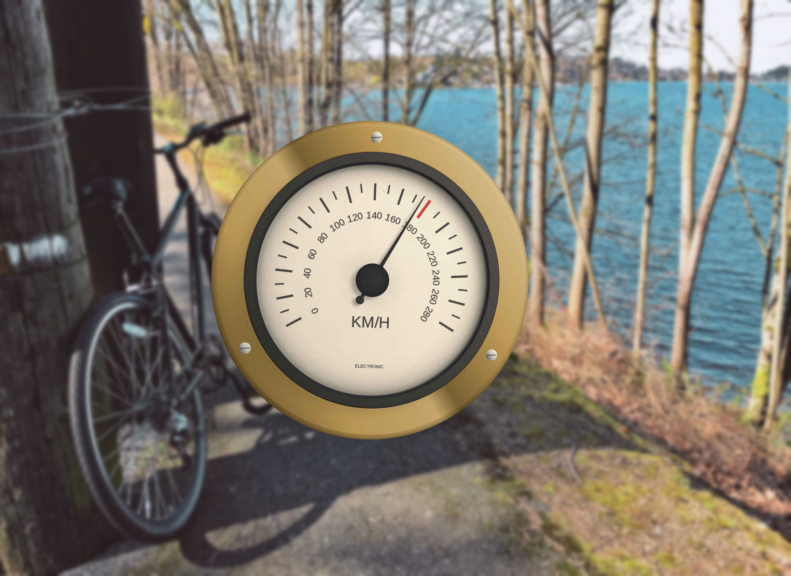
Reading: value=175 unit=km/h
